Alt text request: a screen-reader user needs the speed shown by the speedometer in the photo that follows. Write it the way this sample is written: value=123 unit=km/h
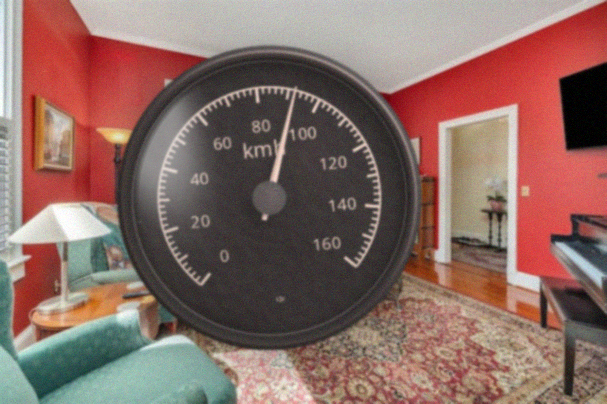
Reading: value=92 unit=km/h
